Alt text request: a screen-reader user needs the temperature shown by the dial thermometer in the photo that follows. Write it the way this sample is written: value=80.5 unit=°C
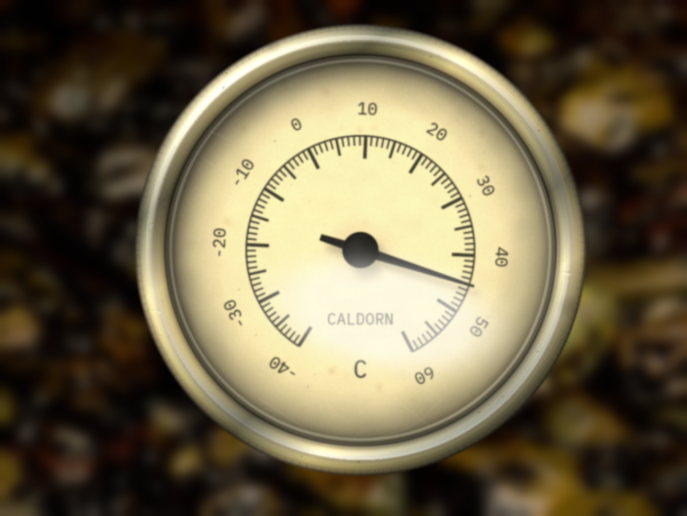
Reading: value=45 unit=°C
